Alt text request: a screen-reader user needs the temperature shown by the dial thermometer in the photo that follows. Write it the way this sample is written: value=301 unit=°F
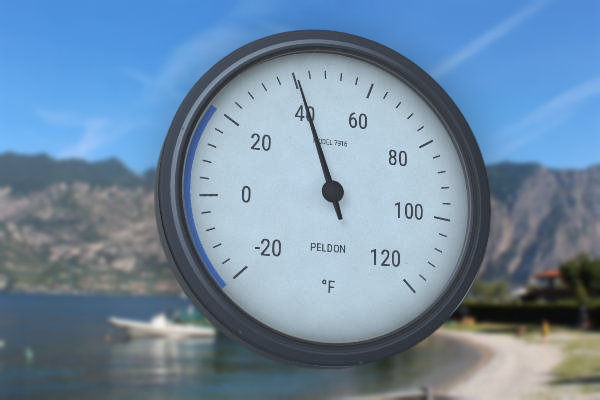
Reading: value=40 unit=°F
